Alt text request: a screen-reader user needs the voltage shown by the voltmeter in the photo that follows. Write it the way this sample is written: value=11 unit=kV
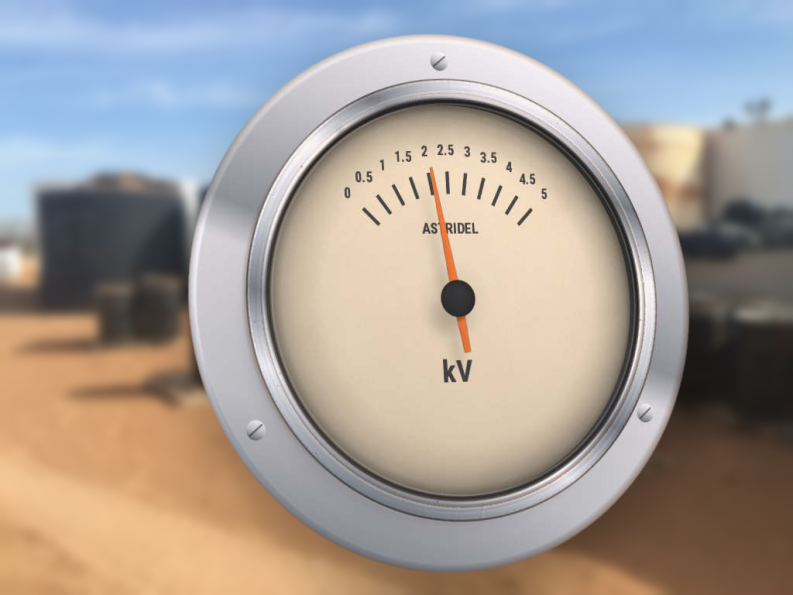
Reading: value=2 unit=kV
